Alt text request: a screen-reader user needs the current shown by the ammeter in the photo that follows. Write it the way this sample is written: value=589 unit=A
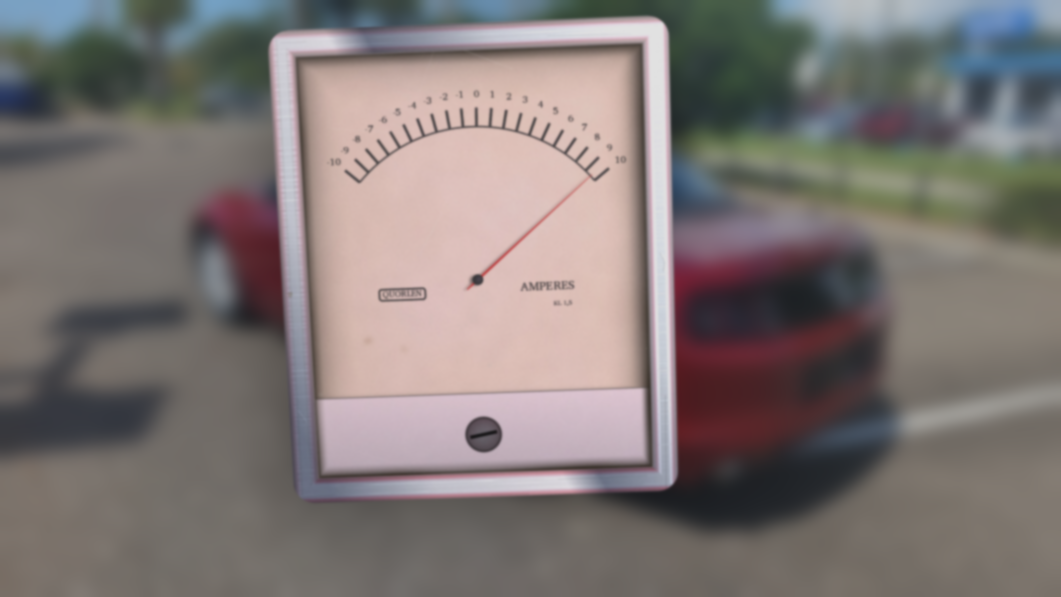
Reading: value=9.5 unit=A
